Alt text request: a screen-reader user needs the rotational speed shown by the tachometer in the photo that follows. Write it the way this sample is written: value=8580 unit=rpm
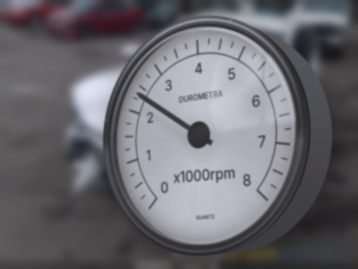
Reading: value=2375 unit=rpm
